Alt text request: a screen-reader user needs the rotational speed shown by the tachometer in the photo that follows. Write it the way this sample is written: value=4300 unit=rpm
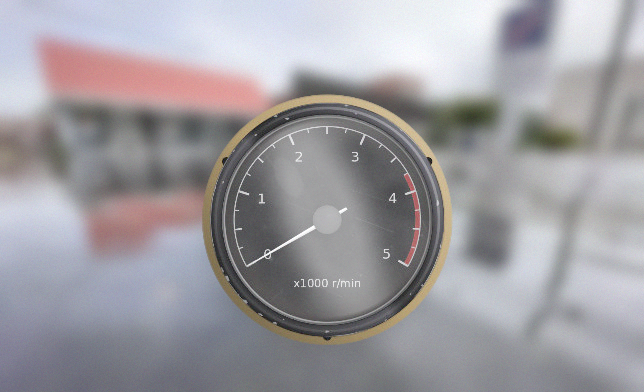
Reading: value=0 unit=rpm
